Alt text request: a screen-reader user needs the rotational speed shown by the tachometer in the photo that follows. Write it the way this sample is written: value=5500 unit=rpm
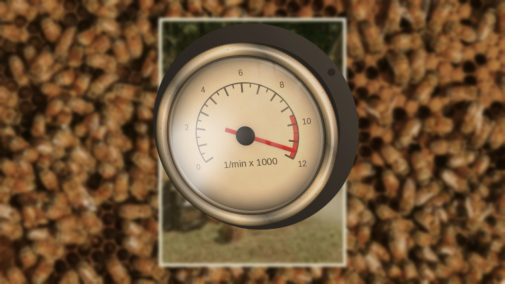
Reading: value=11500 unit=rpm
